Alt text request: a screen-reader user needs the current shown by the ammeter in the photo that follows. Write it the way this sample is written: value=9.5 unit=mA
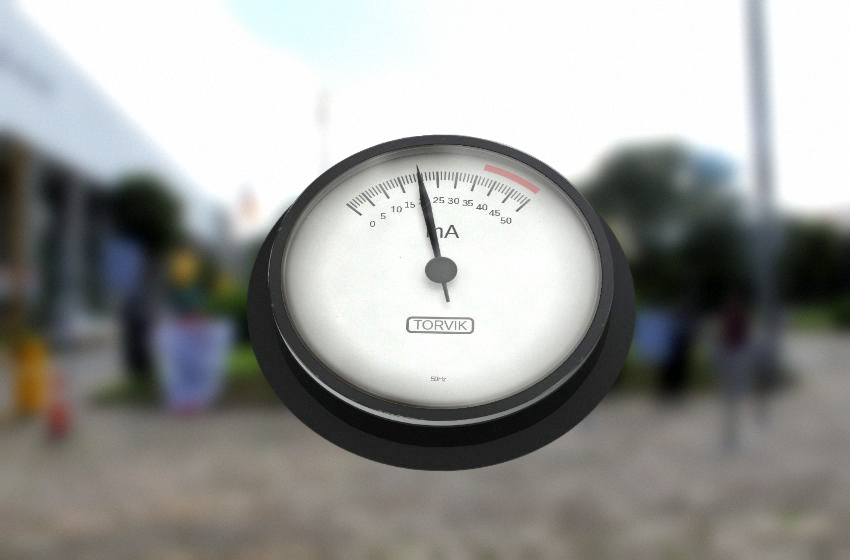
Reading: value=20 unit=mA
